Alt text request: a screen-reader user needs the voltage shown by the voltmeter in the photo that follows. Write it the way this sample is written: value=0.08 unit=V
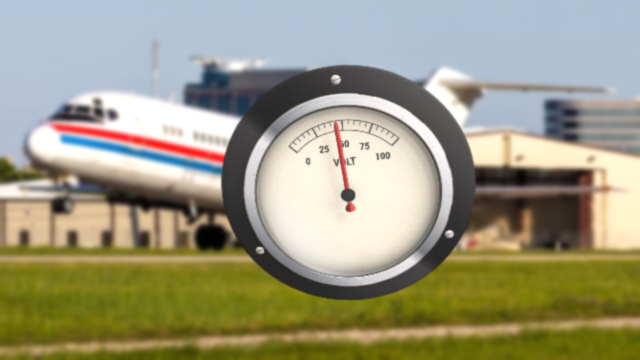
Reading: value=45 unit=V
